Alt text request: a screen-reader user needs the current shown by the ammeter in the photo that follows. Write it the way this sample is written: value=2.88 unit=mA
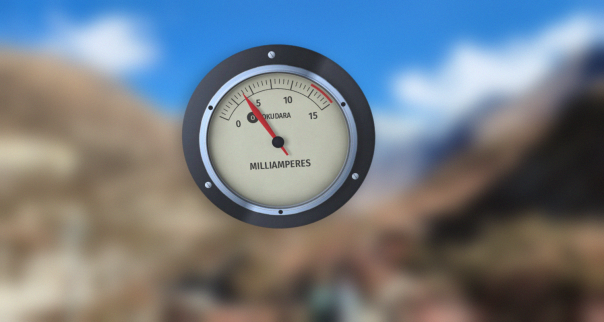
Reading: value=4 unit=mA
